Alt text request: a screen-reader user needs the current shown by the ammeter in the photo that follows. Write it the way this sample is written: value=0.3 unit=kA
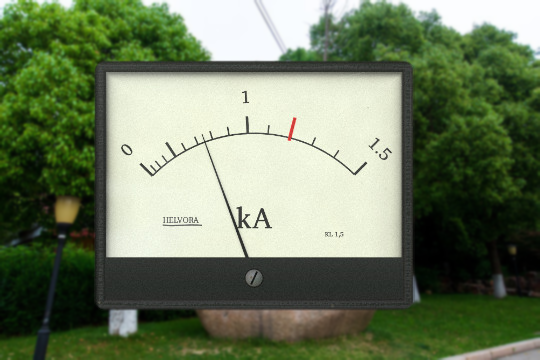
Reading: value=0.75 unit=kA
